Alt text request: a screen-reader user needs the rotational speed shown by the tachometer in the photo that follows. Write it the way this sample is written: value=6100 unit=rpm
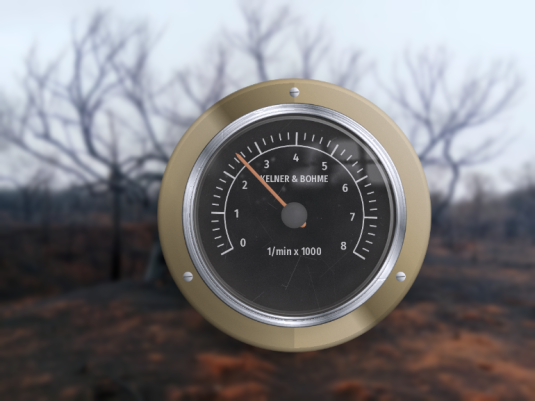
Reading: value=2500 unit=rpm
